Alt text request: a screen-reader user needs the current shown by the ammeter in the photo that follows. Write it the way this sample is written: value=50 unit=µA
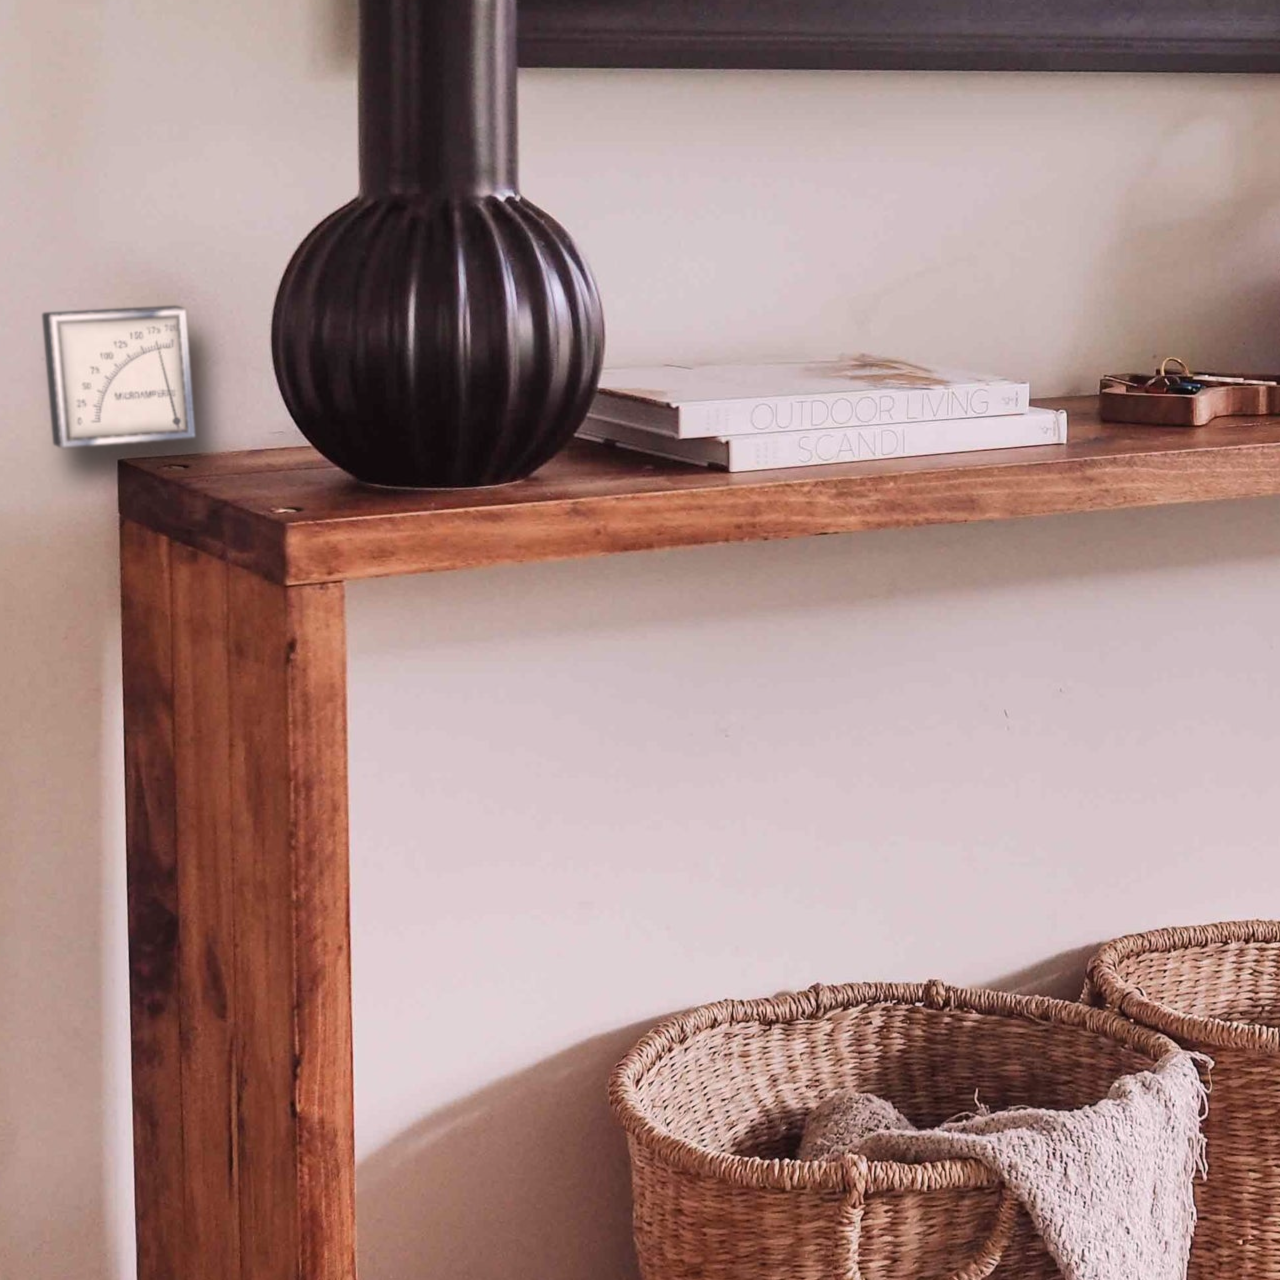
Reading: value=175 unit=µA
